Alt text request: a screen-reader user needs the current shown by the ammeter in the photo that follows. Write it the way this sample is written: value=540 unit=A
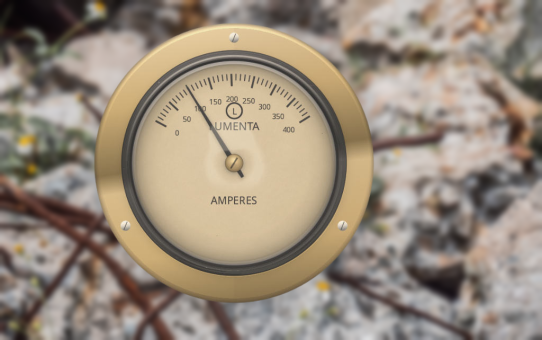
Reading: value=100 unit=A
